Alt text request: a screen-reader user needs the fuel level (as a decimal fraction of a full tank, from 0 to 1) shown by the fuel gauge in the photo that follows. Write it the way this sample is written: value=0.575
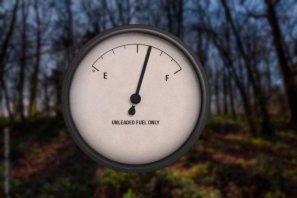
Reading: value=0.625
